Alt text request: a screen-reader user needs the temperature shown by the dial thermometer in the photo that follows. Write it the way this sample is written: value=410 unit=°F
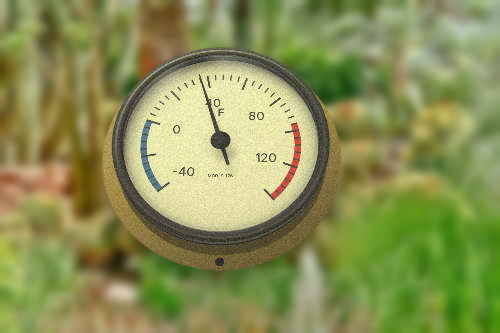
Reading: value=36 unit=°F
